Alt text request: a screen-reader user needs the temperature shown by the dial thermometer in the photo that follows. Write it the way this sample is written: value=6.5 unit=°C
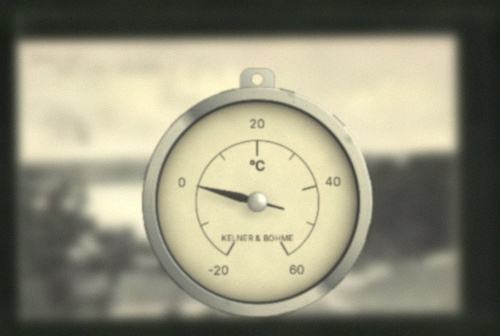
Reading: value=0 unit=°C
